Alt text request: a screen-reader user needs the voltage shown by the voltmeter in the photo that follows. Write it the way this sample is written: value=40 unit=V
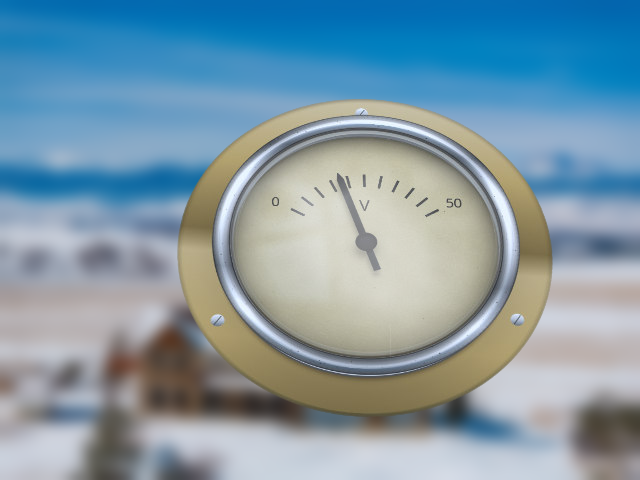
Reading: value=17.5 unit=V
